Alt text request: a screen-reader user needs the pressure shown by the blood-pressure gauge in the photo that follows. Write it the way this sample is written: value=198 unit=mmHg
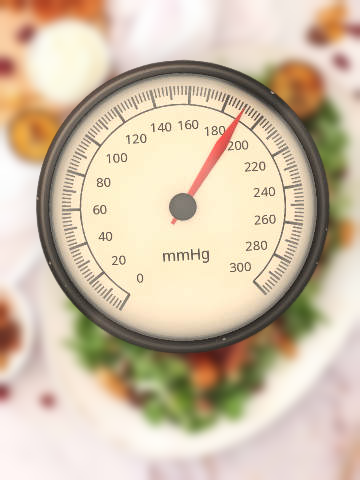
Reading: value=190 unit=mmHg
